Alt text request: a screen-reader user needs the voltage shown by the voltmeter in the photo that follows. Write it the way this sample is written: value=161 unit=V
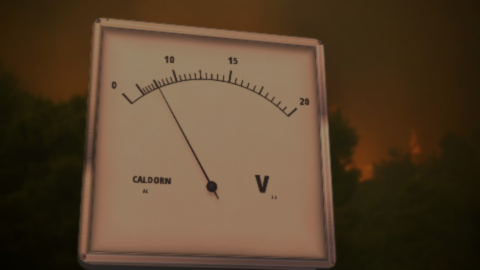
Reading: value=7.5 unit=V
